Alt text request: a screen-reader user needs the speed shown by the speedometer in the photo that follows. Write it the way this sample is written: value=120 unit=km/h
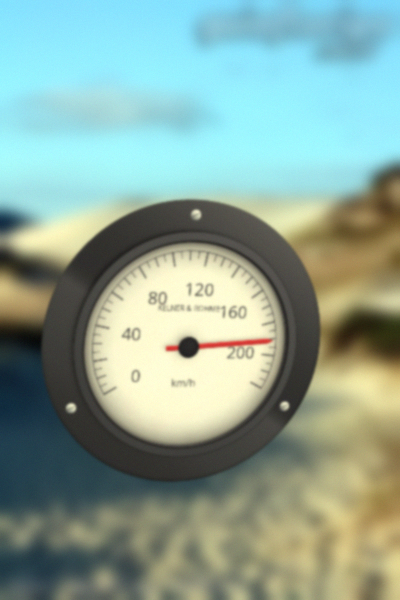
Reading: value=190 unit=km/h
